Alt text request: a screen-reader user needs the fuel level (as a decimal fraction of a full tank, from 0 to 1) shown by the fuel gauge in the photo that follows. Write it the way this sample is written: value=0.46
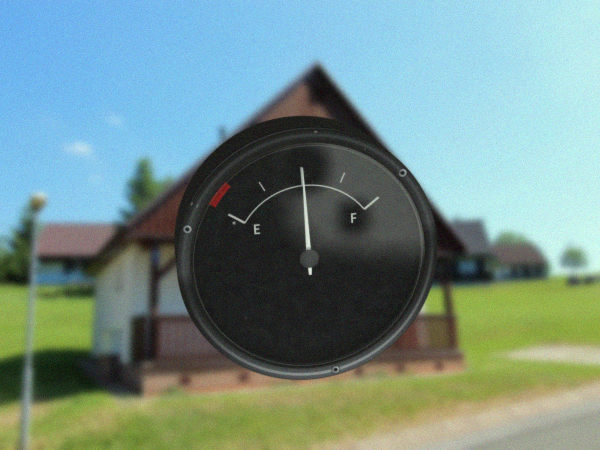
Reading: value=0.5
